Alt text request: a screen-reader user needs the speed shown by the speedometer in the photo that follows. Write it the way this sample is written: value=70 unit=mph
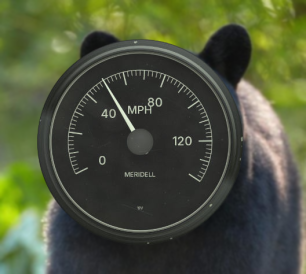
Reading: value=50 unit=mph
